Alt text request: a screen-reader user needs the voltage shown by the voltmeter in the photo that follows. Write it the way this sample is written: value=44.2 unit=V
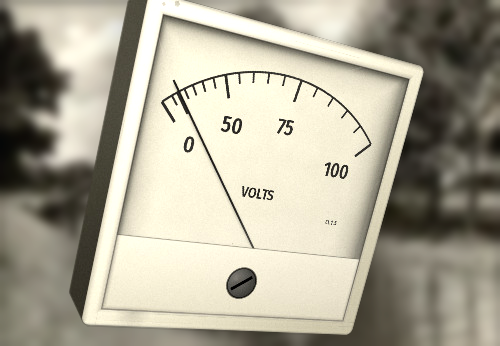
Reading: value=25 unit=V
